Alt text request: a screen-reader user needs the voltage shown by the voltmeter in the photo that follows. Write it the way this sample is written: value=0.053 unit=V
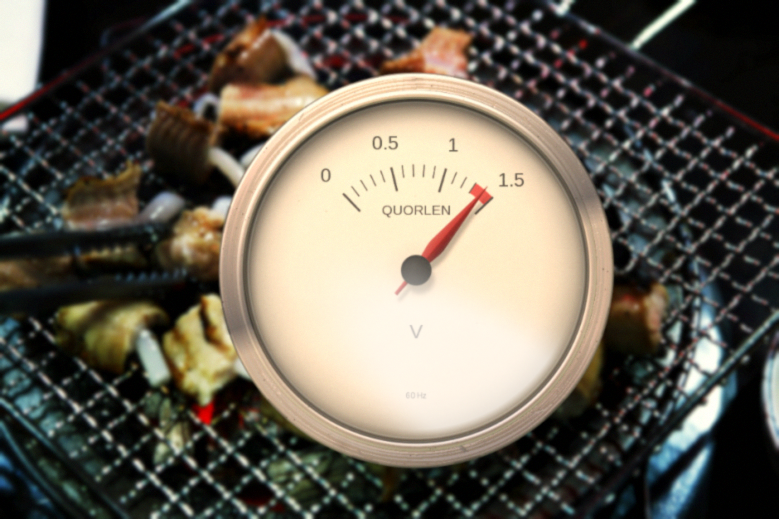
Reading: value=1.4 unit=V
